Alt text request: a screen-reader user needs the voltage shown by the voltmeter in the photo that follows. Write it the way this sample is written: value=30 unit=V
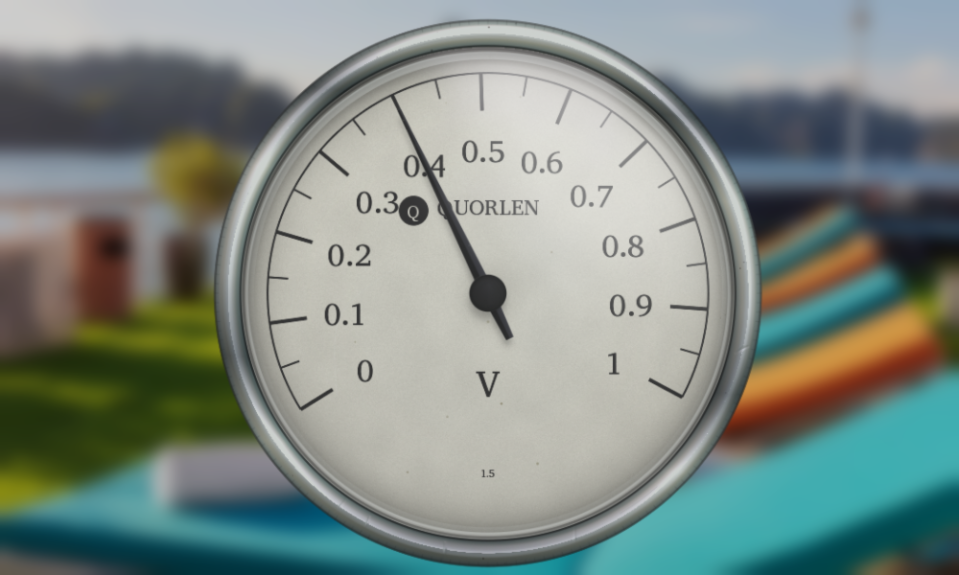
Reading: value=0.4 unit=V
